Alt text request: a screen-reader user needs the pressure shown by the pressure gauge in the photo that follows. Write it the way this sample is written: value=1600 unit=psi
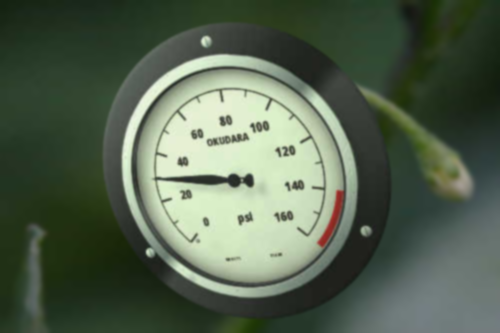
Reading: value=30 unit=psi
